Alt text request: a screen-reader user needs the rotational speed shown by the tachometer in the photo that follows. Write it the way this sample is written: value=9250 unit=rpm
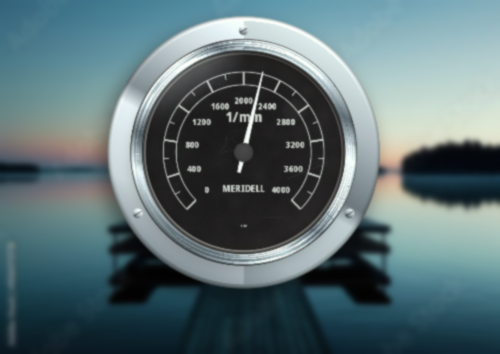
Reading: value=2200 unit=rpm
